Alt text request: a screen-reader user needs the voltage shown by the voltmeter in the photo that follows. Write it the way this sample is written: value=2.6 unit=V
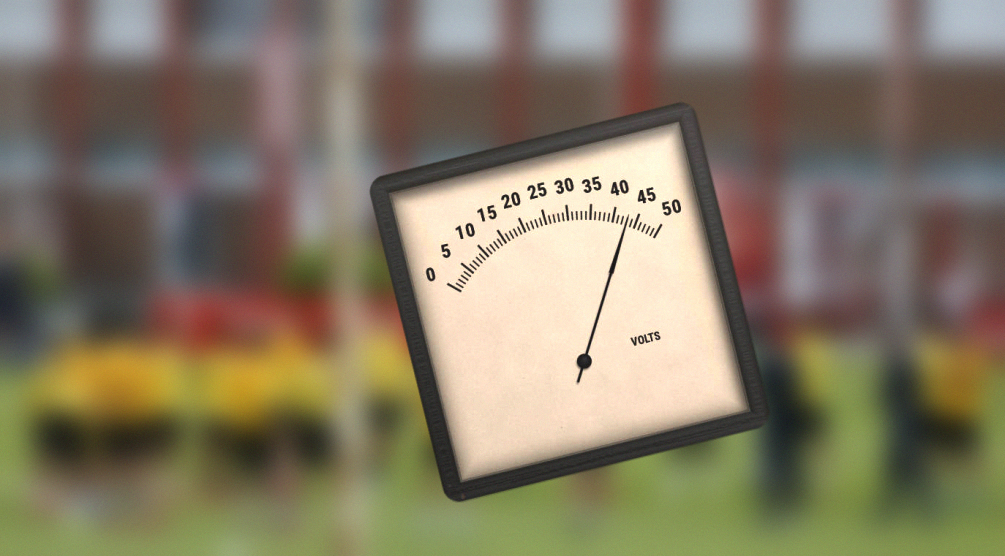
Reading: value=43 unit=V
